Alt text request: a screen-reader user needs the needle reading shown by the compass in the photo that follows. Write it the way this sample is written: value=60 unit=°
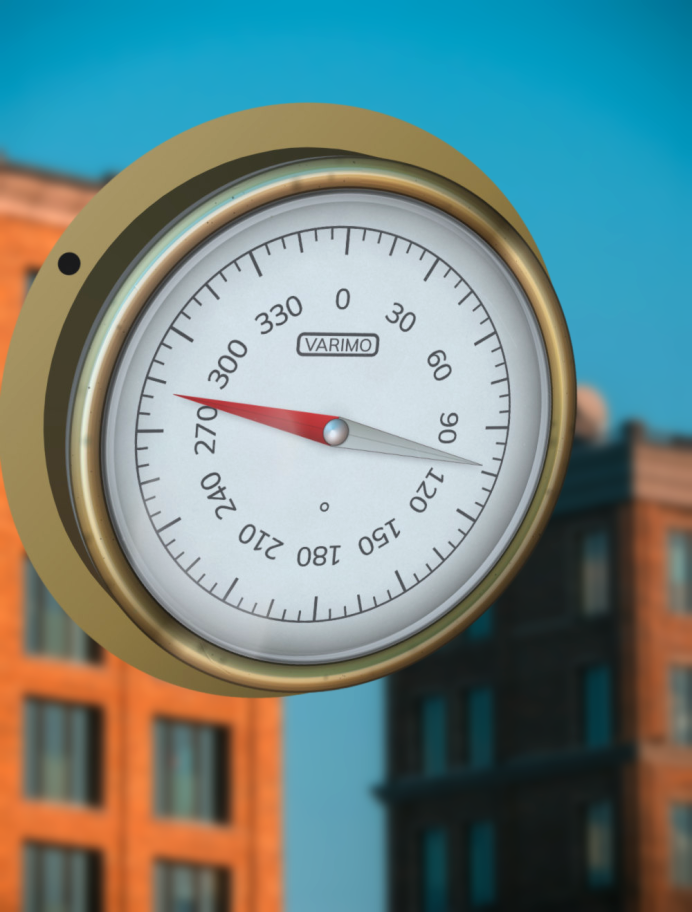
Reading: value=282.5 unit=°
